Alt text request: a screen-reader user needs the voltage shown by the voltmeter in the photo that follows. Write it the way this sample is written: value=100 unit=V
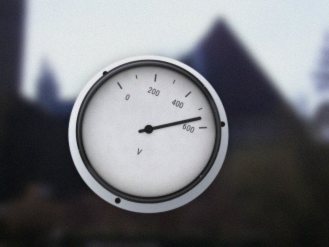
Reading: value=550 unit=V
